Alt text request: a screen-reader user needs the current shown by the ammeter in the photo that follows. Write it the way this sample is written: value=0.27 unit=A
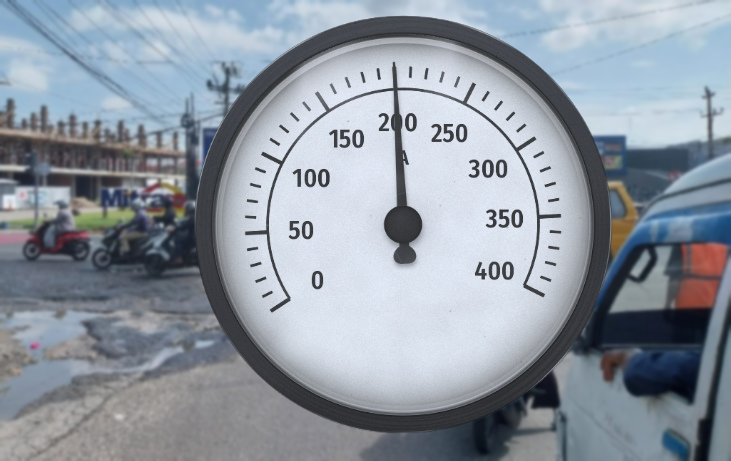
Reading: value=200 unit=A
